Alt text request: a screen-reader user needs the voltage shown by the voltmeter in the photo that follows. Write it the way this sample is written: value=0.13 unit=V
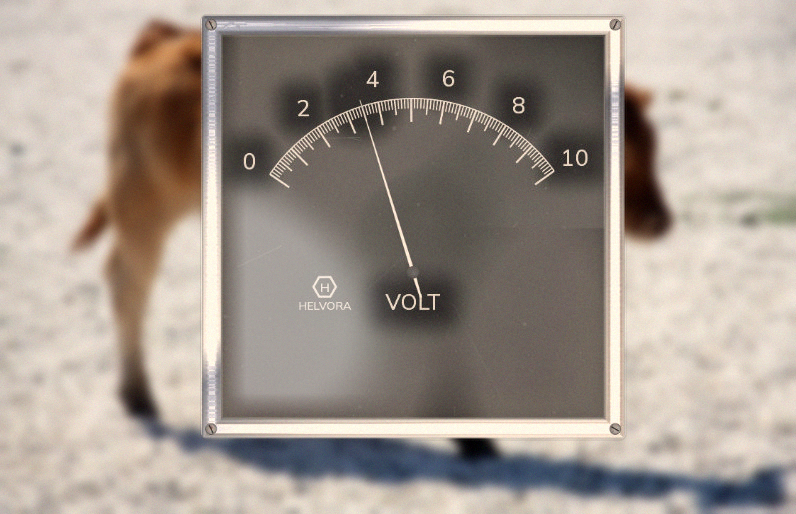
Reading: value=3.5 unit=V
